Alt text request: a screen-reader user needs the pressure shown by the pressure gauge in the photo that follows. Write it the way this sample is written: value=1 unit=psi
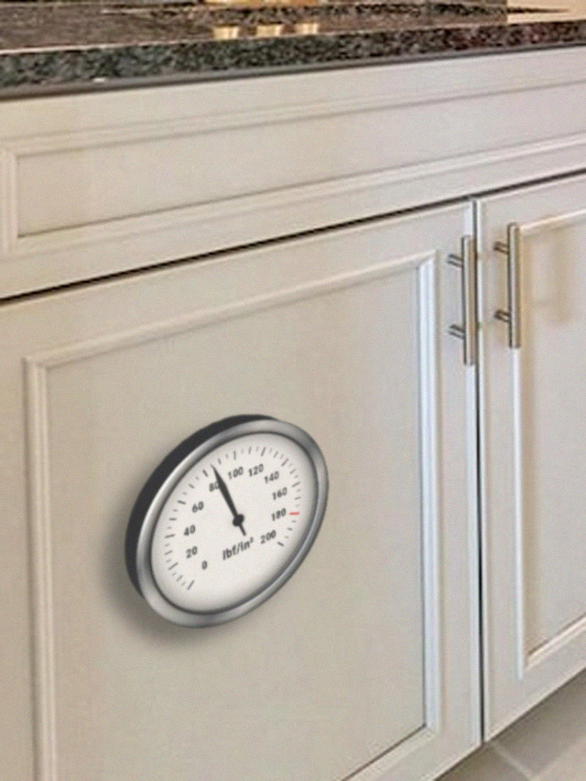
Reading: value=85 unit=psi
